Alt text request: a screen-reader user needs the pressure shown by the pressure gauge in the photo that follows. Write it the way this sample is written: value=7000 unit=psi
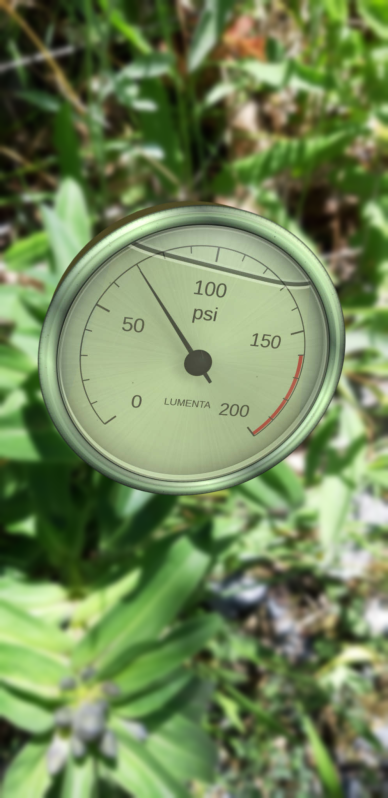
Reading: value=70 unit=psi
